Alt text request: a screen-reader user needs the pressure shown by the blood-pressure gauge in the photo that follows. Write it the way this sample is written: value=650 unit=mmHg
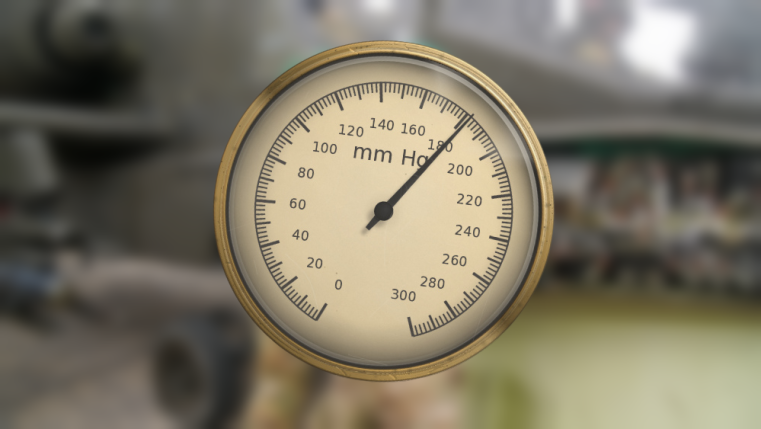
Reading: value=182 unit=mmHg
